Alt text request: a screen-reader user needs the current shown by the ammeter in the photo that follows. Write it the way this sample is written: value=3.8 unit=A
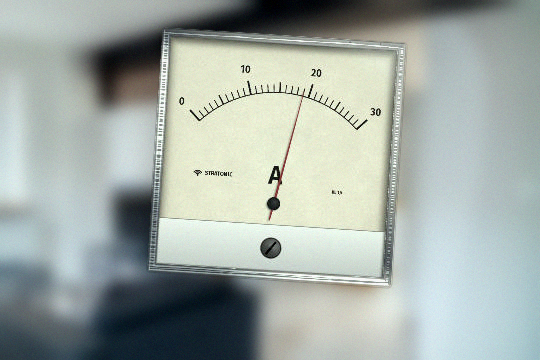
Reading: value=19 unit=A
